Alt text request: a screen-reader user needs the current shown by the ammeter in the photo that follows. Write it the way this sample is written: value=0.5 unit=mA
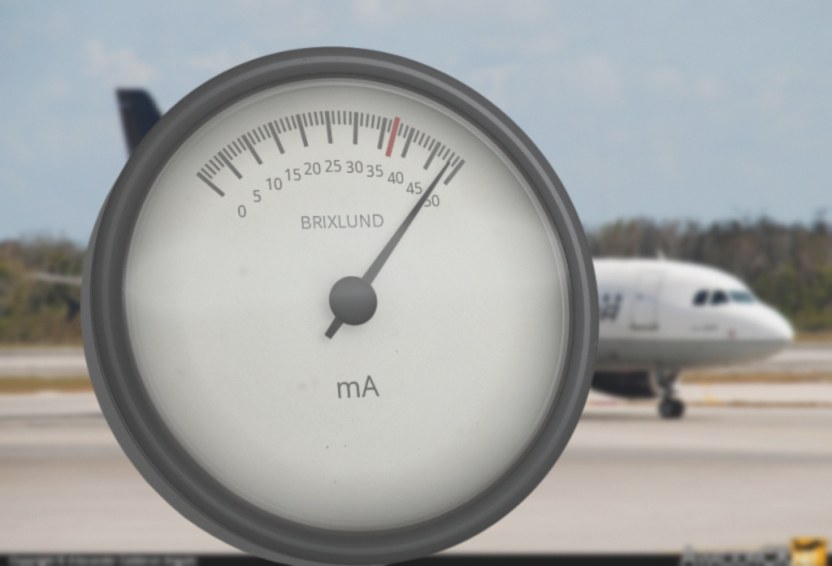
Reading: value=48 unit=mA
